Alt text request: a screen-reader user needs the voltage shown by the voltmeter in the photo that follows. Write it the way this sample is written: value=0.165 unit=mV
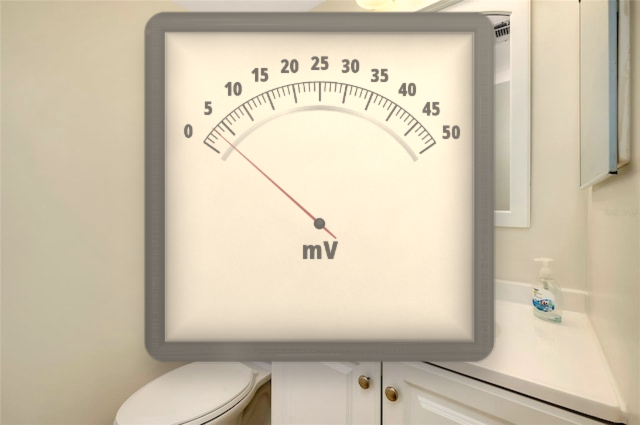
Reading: value=3 unit=mV
